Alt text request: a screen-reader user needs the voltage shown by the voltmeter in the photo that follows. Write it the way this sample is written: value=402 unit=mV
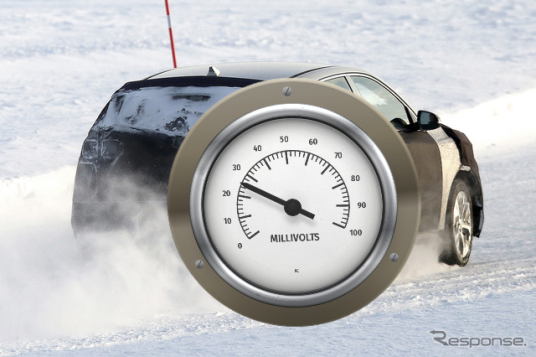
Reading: value=26 unit=mV
